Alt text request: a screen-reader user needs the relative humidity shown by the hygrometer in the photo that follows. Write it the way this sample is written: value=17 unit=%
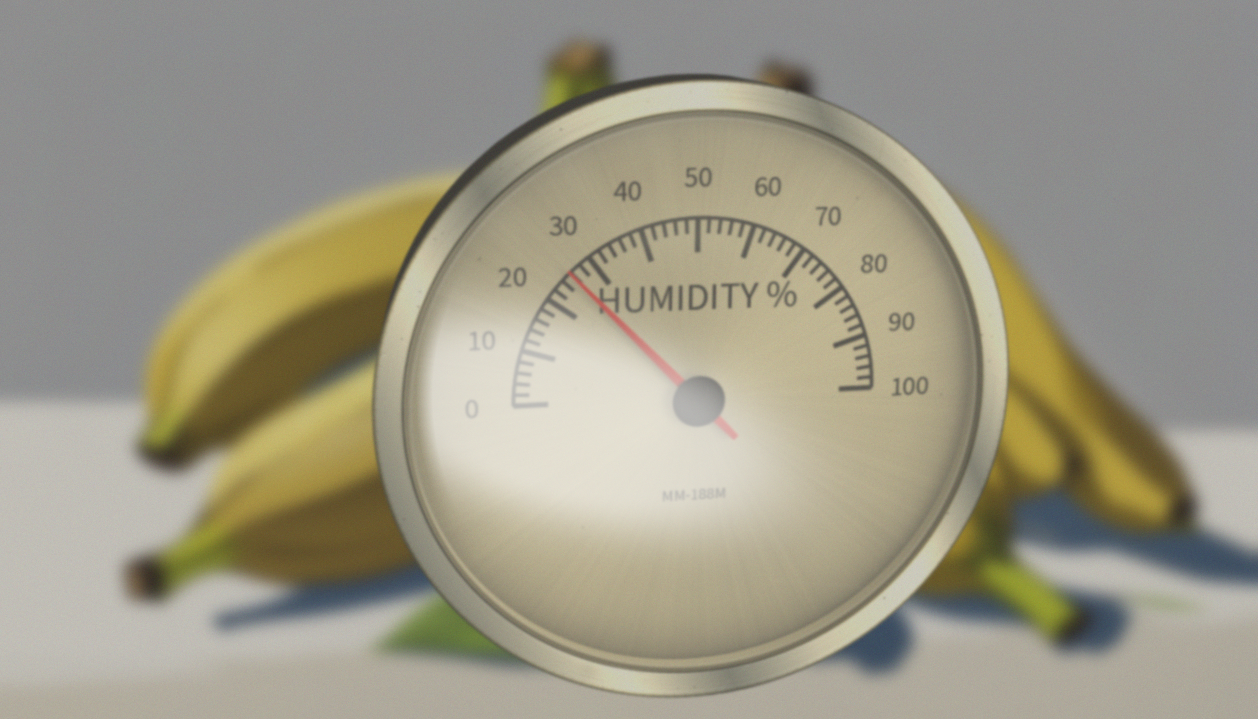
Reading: value=26 unit=%
